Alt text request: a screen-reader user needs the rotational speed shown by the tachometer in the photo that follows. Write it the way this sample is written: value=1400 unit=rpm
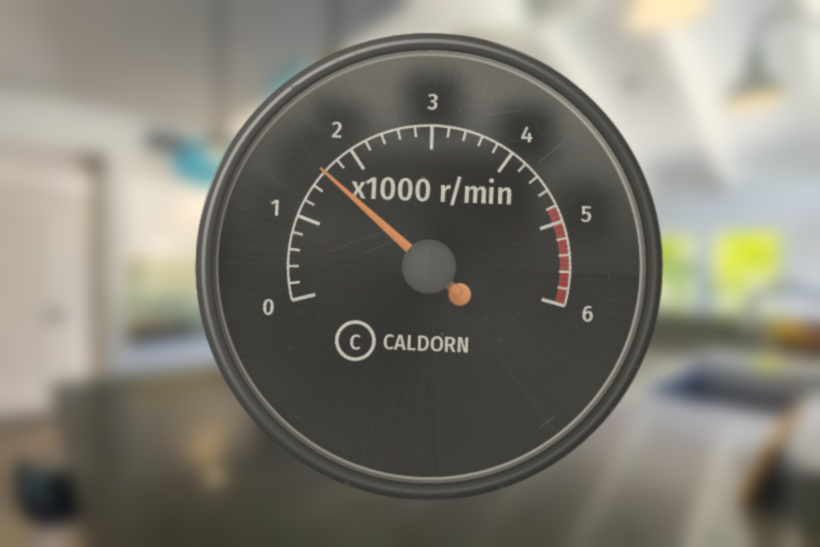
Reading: value=1600 unit=rpm
